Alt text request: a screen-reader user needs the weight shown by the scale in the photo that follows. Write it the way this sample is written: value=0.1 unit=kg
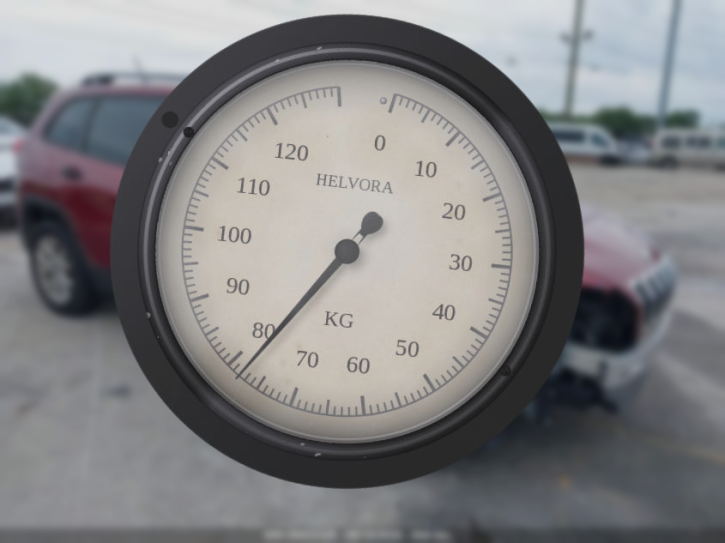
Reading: value=78 unit=kg
